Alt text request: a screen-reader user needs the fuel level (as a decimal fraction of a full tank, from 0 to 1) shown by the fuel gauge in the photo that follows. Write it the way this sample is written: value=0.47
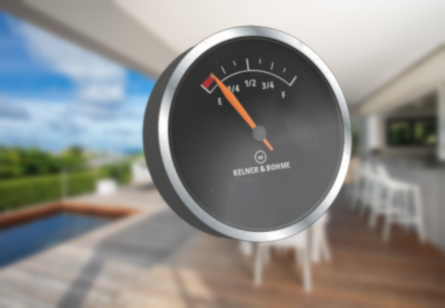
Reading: value=0.125
